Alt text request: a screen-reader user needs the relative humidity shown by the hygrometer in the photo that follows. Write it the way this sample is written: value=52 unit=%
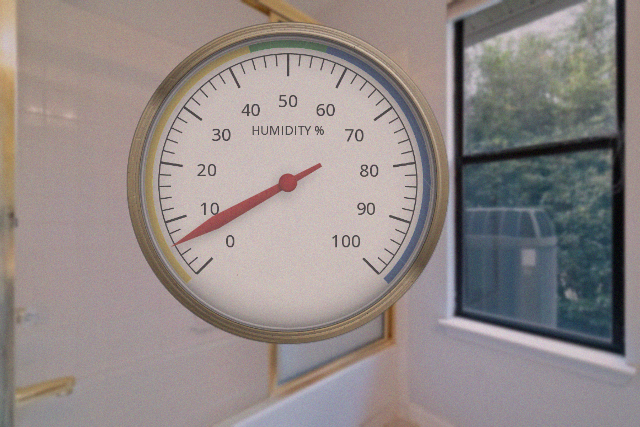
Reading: value=6 unit=%
